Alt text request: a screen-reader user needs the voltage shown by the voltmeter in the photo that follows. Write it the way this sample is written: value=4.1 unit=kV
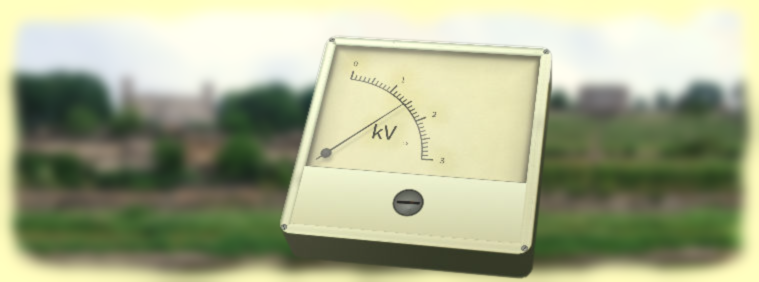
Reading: value=1.5 unit=kV
